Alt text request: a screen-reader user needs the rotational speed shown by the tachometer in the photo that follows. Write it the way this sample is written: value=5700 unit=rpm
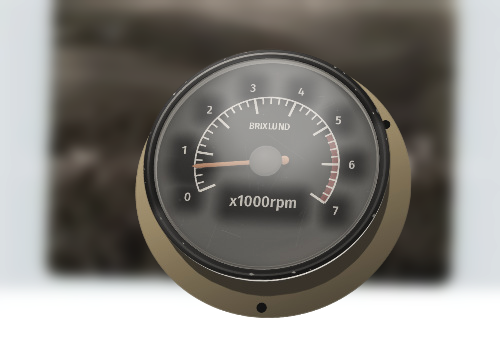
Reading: value=600 unit=rpm
